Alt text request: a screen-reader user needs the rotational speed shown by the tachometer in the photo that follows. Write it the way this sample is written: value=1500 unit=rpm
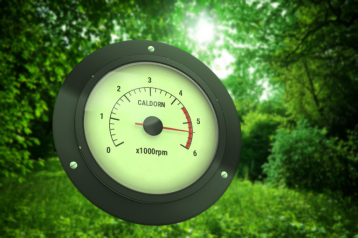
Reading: value=5400 unit=rpm
